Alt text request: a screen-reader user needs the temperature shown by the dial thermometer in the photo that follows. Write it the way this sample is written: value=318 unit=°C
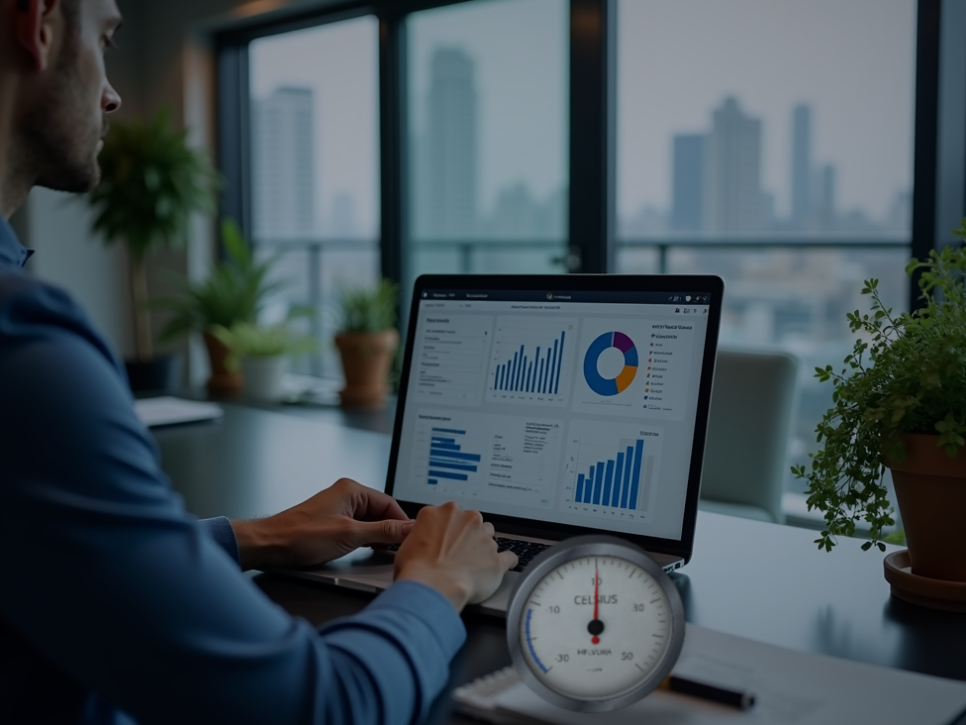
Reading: value=10 unit=°C
